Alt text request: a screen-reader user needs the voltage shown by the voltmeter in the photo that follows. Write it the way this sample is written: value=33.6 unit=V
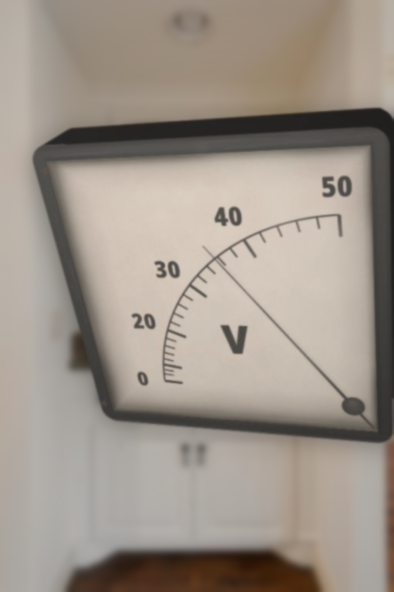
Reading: value=36 unit=V
